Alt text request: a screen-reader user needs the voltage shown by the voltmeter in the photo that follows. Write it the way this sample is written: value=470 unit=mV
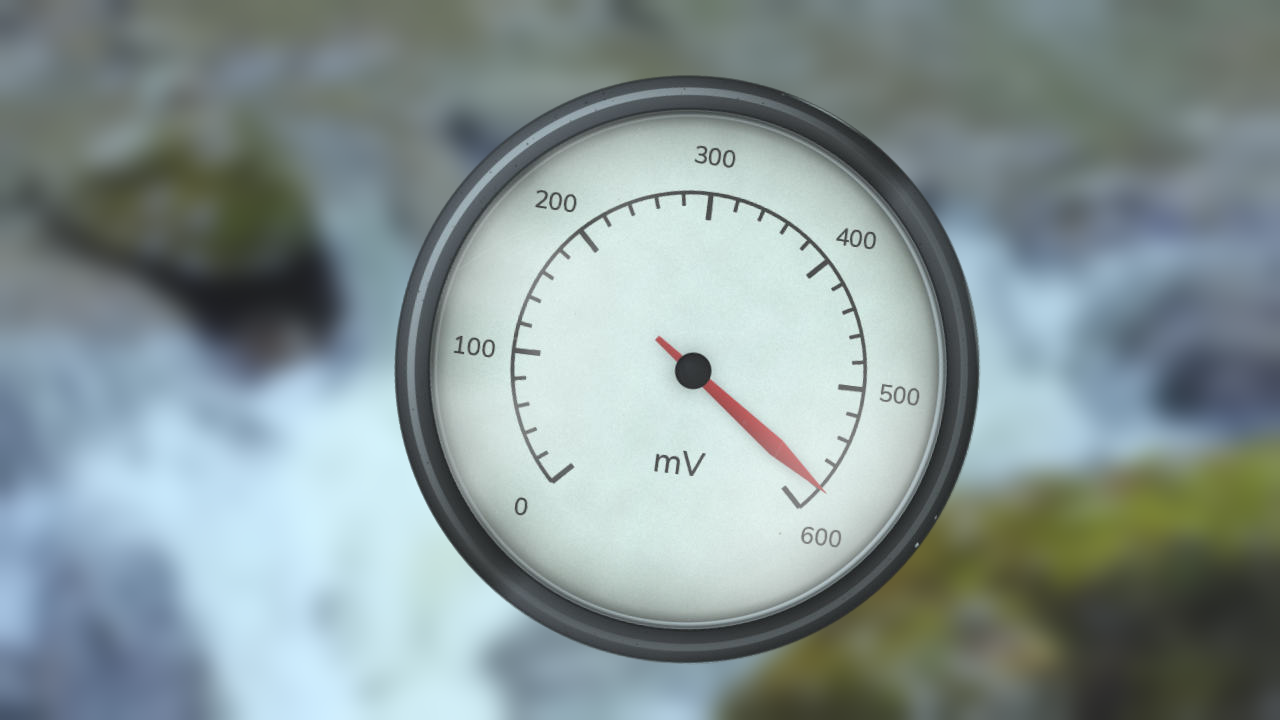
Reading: value=580 unit=mV
